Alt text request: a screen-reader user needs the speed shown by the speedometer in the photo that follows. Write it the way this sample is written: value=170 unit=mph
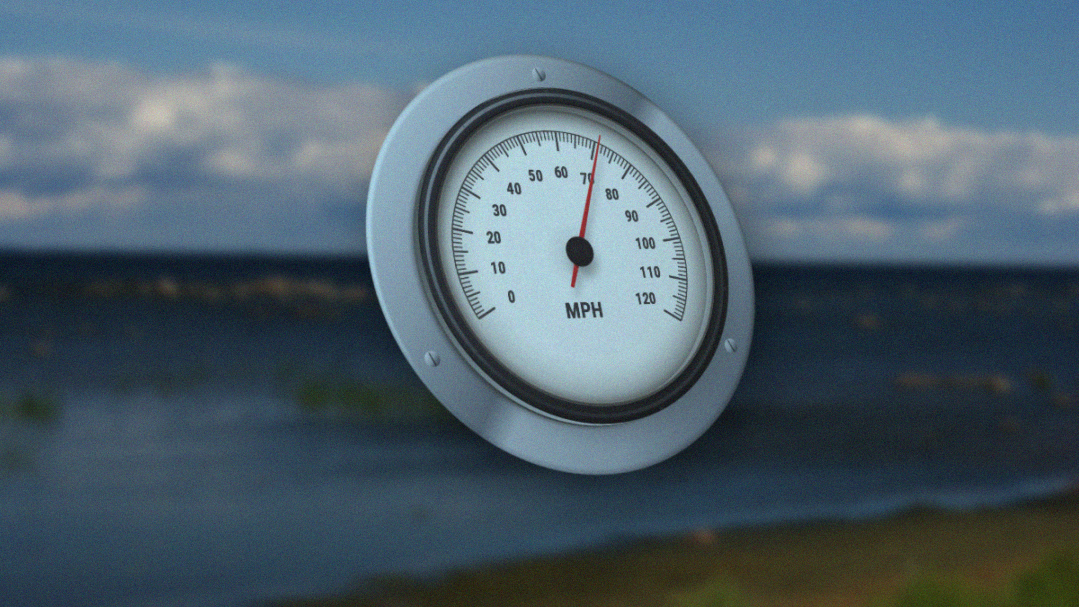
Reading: value=70 unit=mph
